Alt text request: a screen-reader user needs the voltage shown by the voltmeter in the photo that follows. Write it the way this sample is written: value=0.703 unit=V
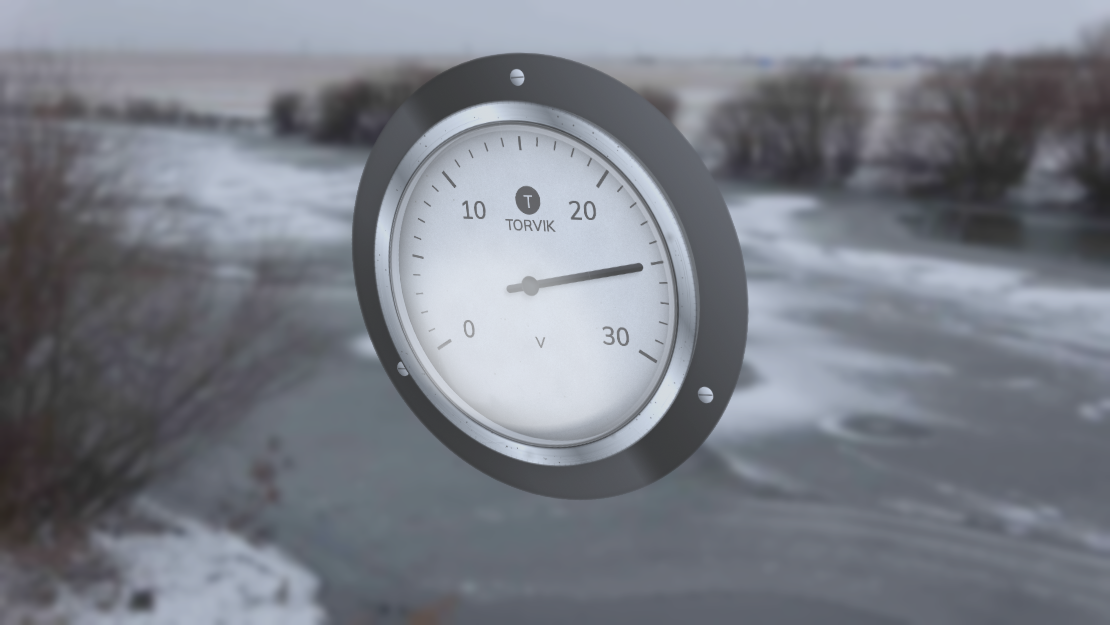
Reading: value=25 unit=V
